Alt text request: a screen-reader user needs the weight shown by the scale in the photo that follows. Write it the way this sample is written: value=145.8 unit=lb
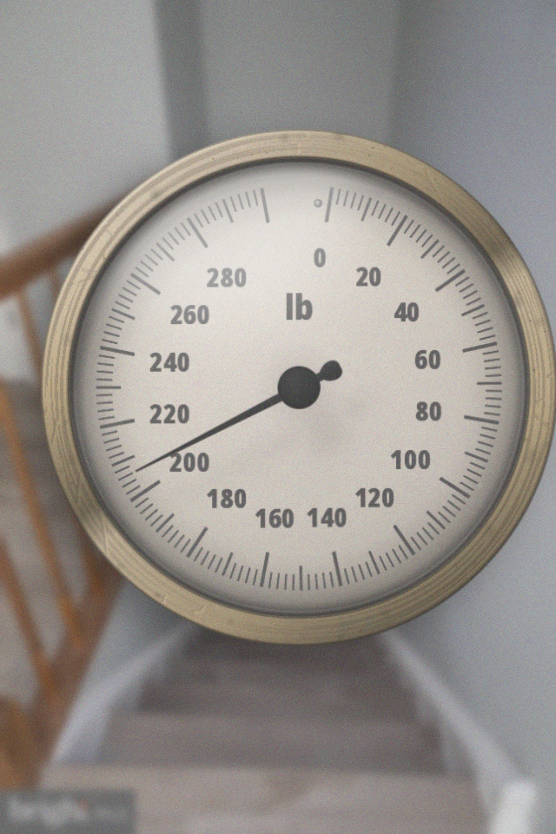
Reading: value=206 unit=lb
